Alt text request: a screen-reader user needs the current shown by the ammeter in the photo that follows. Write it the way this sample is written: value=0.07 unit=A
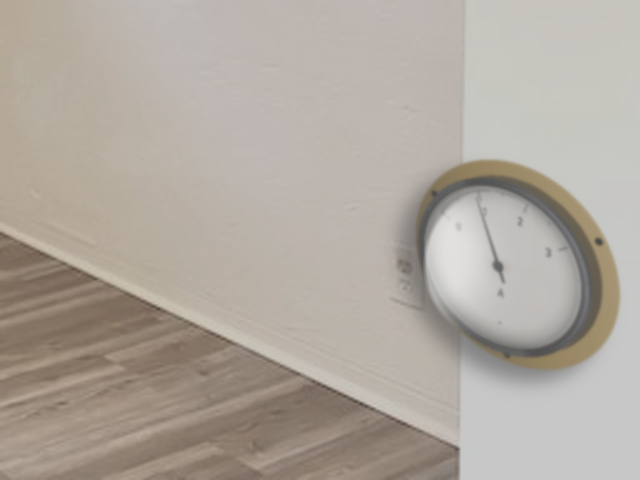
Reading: value=1 unit=A
